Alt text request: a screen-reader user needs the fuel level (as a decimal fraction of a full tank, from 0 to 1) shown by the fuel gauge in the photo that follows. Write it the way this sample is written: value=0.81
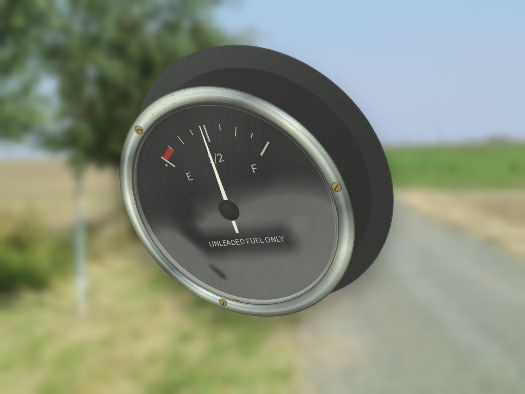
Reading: value=0.5
